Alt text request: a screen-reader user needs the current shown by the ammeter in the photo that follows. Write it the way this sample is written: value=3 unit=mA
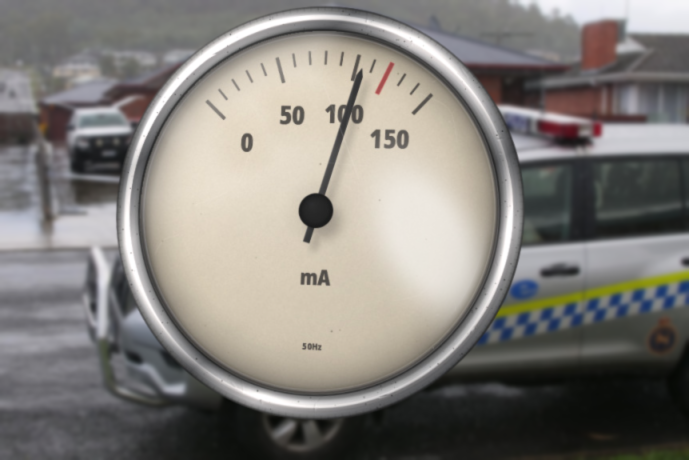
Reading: value=105 unit=mA
